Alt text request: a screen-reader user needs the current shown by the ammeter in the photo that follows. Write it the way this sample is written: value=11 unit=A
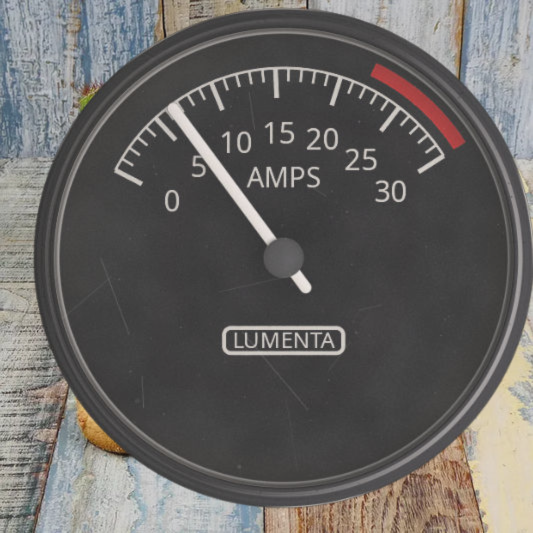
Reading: value=6.5 unit=A
